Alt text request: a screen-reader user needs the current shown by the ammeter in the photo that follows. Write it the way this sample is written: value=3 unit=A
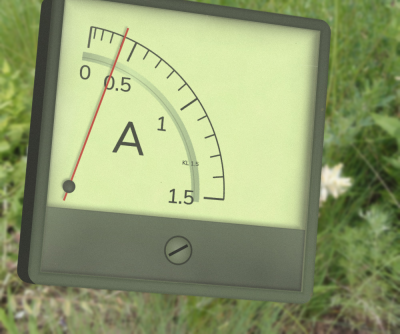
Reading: value=0.4 unit=A
